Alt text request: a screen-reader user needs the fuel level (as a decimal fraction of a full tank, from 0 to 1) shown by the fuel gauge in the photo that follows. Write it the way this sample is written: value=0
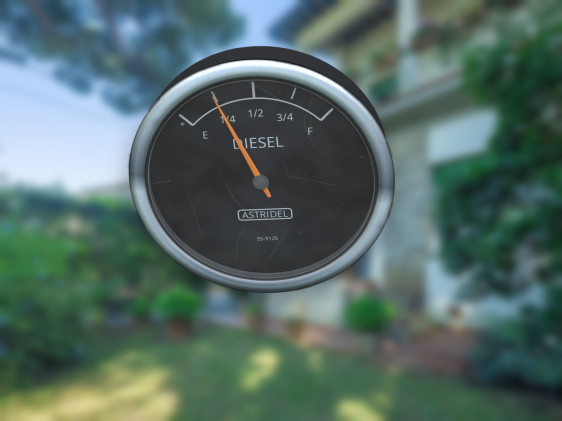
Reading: value=0.25
